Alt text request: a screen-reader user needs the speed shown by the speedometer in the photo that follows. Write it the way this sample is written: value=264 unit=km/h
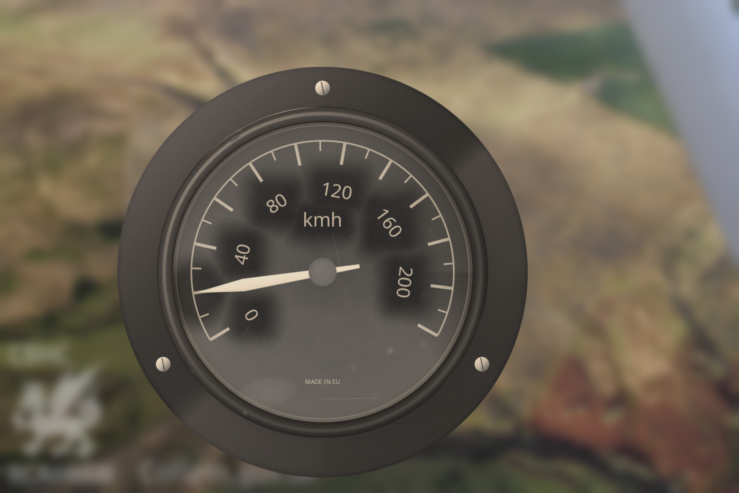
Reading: value=20 unit=km/h
